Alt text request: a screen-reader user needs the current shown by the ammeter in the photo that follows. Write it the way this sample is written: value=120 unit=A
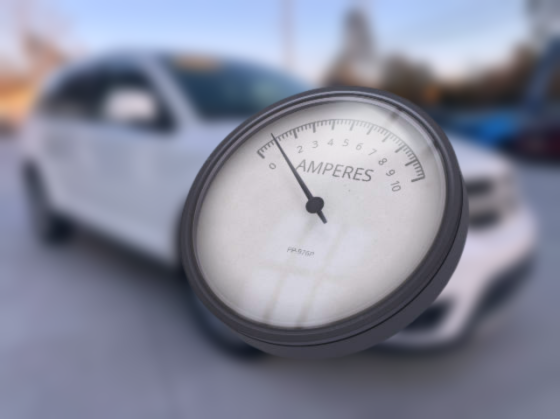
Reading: value=1 unit=A
